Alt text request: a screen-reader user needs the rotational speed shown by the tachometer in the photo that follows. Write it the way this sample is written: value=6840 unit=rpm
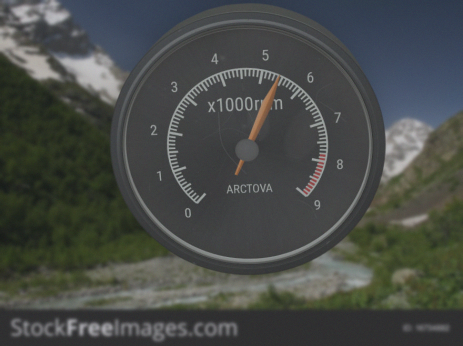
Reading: value=5400 unit=rpm
